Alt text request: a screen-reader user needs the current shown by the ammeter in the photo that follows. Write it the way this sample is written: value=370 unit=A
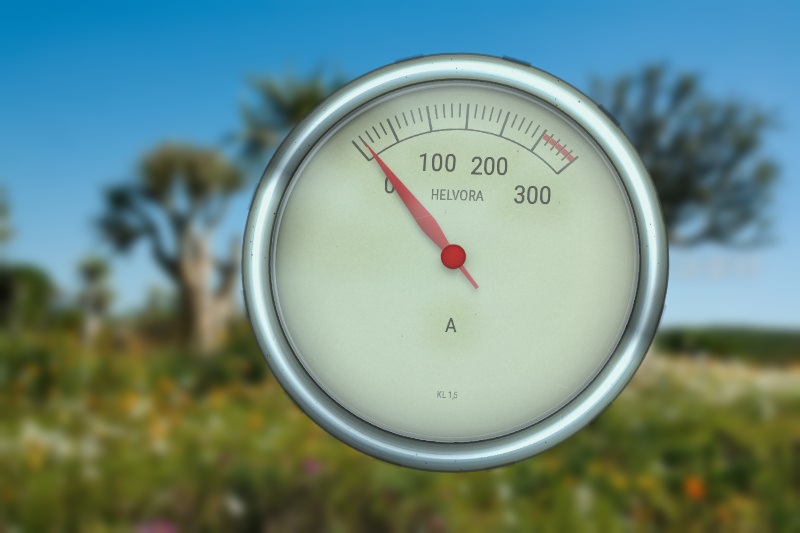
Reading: value=10 unit=A
